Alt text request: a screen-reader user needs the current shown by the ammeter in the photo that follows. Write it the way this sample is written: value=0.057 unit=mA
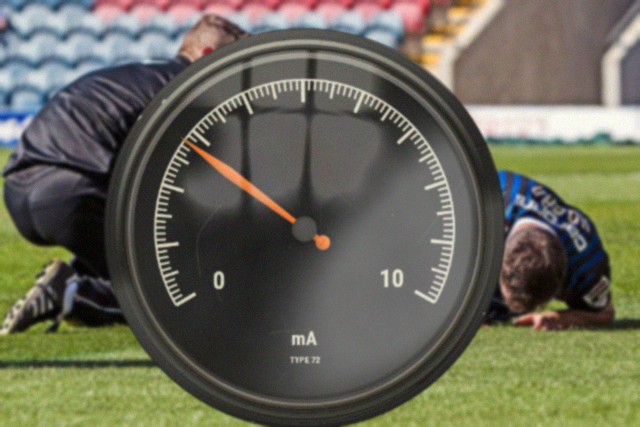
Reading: value=2.8 unit=mA
